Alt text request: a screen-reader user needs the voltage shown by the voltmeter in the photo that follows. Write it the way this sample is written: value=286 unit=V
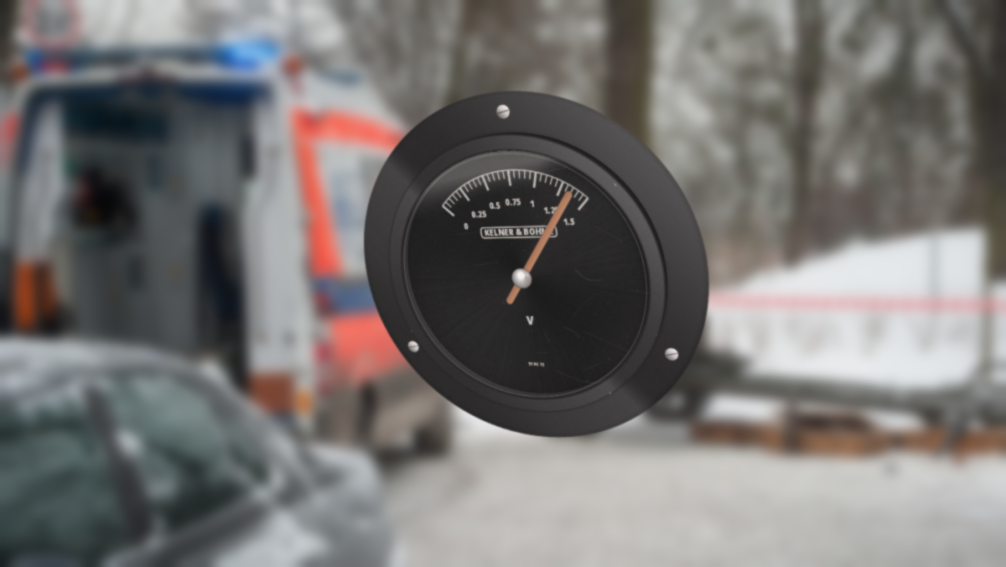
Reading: value=1.35 unit=V
